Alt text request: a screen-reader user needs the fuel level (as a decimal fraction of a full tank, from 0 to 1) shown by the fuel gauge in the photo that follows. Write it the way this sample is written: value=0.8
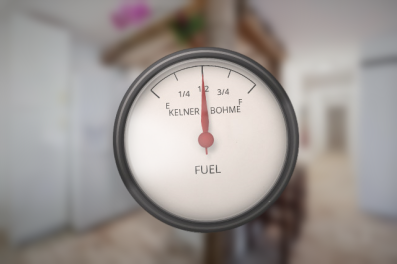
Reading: value=0.5
